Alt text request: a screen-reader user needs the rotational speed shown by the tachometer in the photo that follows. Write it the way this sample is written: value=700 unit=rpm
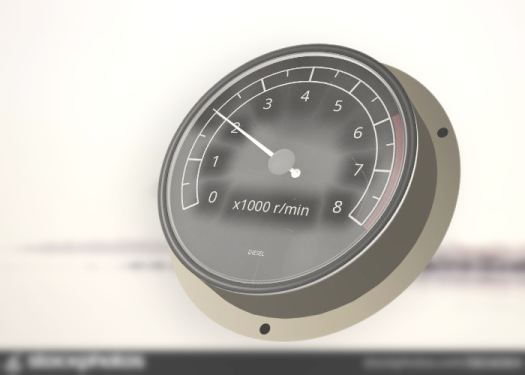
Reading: value=2000 unit=rpm
